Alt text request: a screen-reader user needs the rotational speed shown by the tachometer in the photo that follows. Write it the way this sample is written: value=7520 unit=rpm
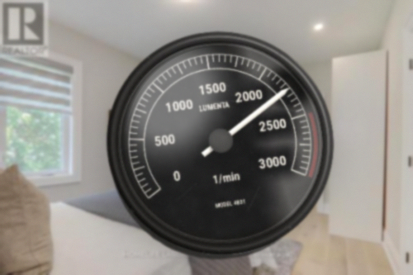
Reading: value=2250 unit=rpm
